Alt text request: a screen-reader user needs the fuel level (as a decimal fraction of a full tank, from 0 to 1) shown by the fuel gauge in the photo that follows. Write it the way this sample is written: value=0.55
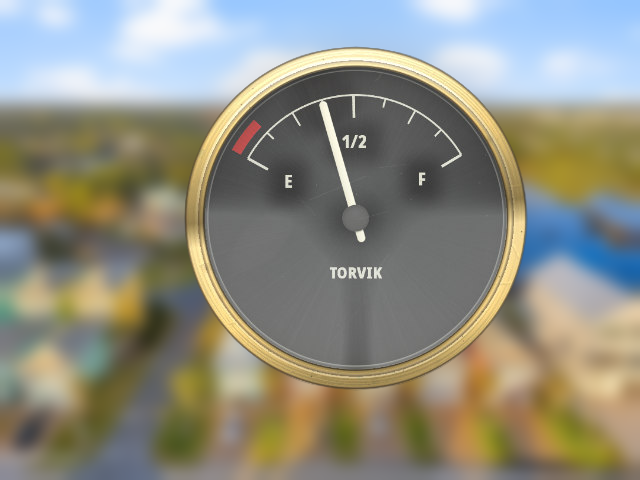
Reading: value=0.375
